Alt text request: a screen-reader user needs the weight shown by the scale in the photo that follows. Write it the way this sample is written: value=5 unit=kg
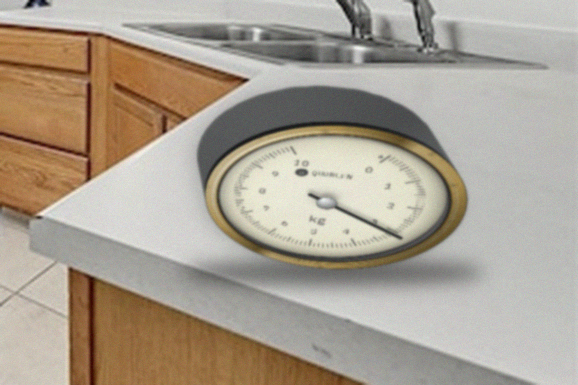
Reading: value=3 unit=kg
